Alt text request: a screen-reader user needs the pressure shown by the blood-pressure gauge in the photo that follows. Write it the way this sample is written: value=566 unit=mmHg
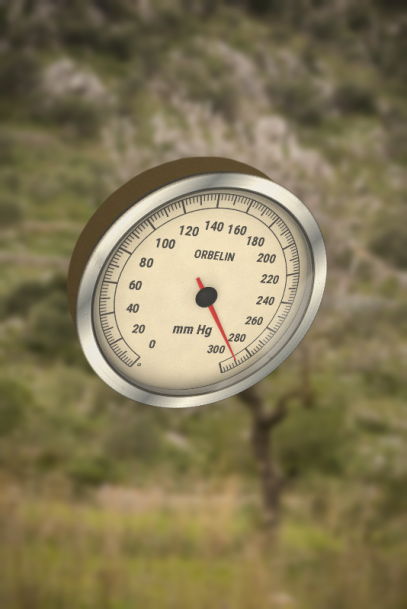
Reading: value=290 unit=mmHg
